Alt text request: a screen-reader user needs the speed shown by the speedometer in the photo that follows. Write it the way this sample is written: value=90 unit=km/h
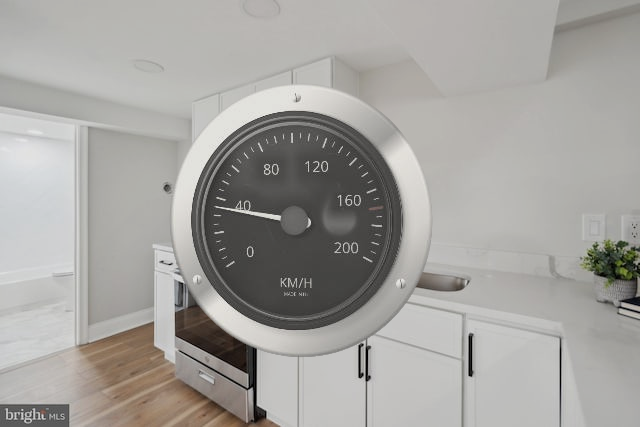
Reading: value=35 unit=km/h
